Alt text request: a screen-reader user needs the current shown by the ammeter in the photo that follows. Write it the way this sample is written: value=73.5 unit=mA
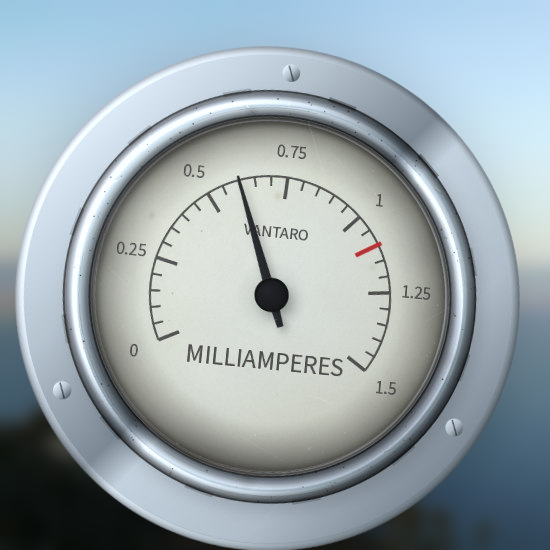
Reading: value=0.6 unit=mA
